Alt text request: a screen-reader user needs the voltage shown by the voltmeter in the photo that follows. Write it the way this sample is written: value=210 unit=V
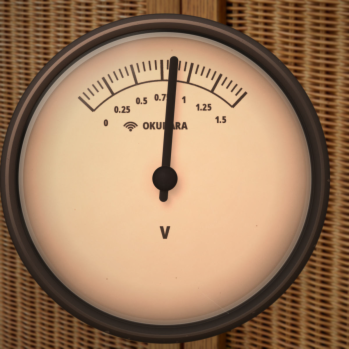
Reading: value=0.85 unit=V
